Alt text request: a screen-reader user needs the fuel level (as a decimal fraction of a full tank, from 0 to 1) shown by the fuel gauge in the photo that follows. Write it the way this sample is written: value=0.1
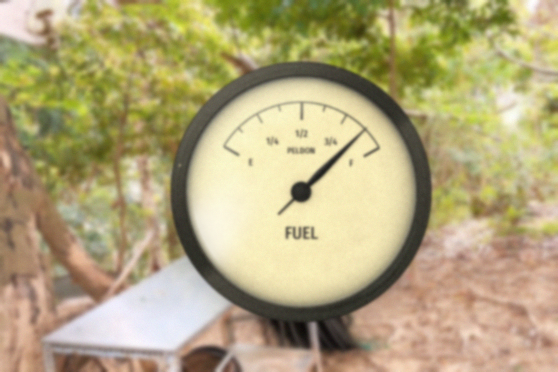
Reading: value=0.875
